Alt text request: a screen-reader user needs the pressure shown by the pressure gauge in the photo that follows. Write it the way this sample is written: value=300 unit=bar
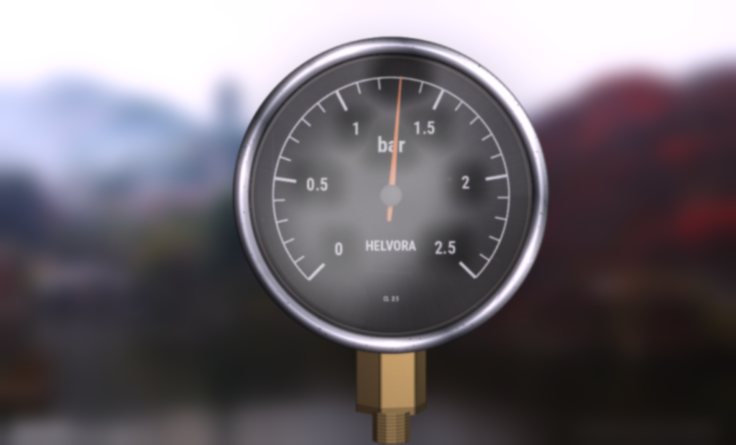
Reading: value=1.3 unit=bar
